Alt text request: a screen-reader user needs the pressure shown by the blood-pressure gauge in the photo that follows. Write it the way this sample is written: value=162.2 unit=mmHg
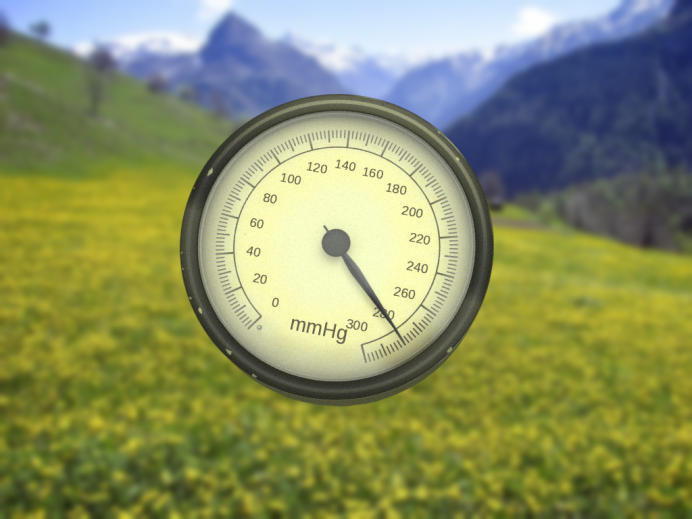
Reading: value=280 unit=mmHg
